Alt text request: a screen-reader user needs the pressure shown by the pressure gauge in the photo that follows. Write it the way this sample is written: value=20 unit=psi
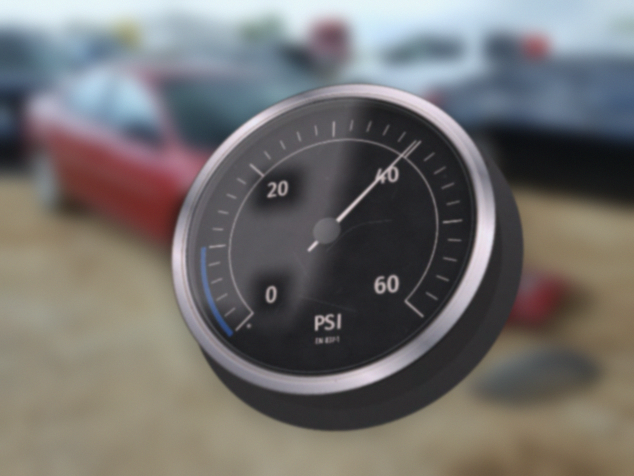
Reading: value=40 unit=psi
